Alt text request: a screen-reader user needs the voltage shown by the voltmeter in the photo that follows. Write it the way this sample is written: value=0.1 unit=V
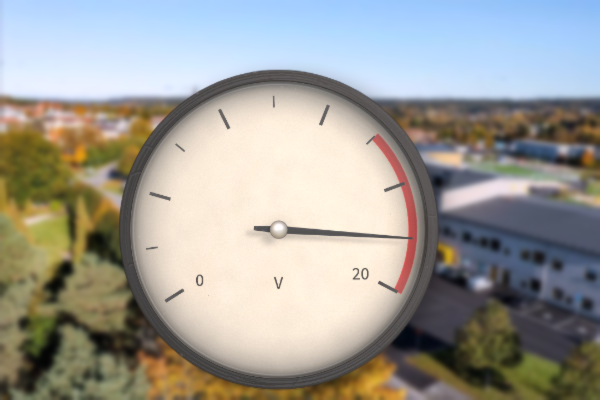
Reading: value=18 unit=V
